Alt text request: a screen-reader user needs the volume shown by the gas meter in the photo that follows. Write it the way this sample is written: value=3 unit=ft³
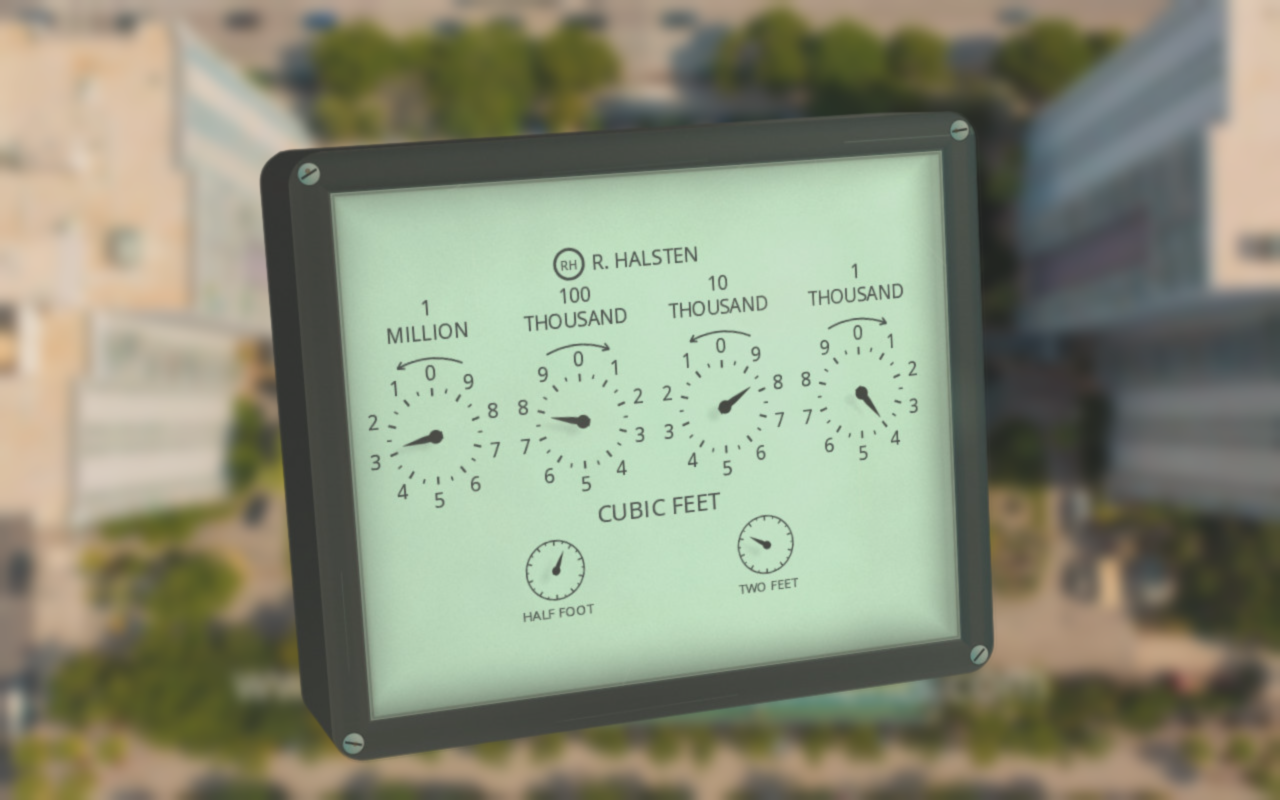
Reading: value=278400 unit=ft³
